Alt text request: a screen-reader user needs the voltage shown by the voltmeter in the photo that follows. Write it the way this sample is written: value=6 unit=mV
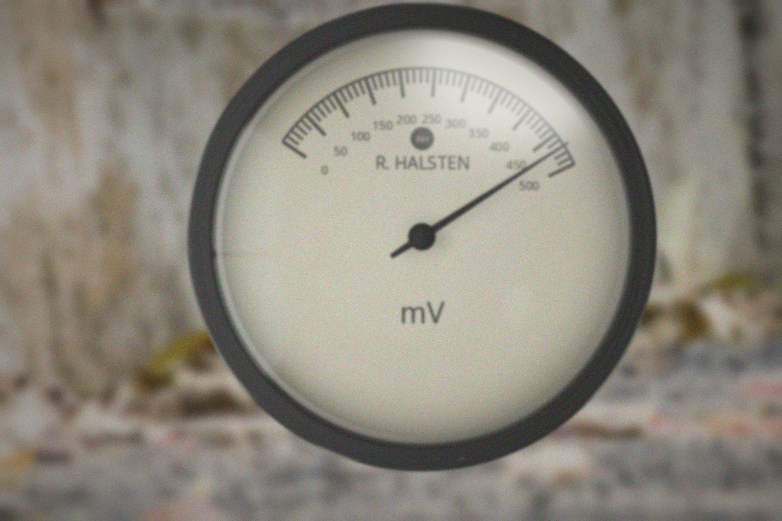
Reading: value=470 unit=mV
